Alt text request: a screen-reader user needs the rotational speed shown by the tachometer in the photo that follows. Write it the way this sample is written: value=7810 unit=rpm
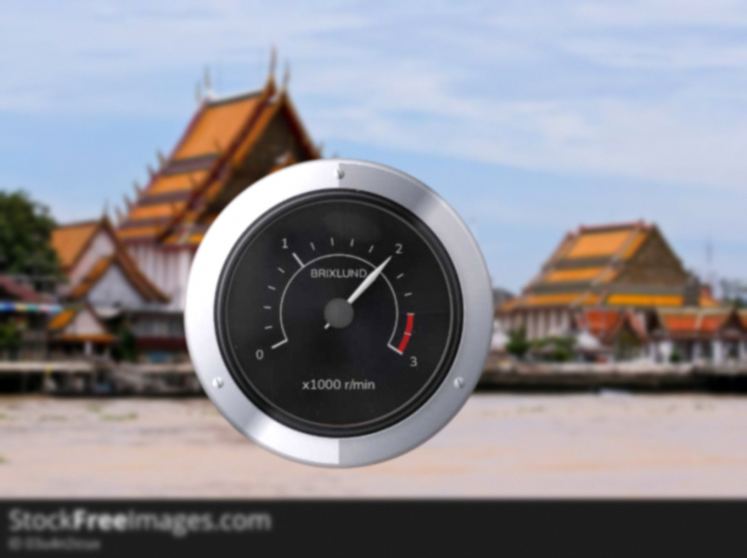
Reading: value=2000 unit=rpm
